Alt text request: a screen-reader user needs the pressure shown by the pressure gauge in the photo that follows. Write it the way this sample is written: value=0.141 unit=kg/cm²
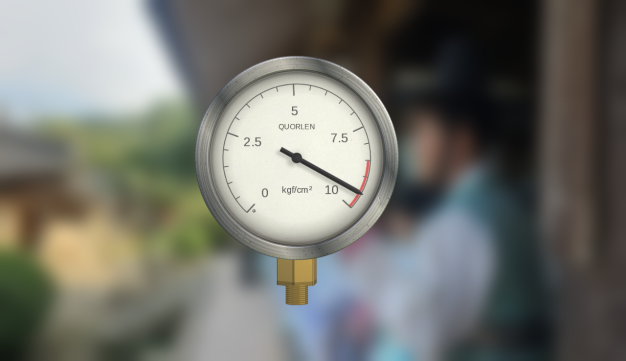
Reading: value=9.5 unit=kg/cm²
